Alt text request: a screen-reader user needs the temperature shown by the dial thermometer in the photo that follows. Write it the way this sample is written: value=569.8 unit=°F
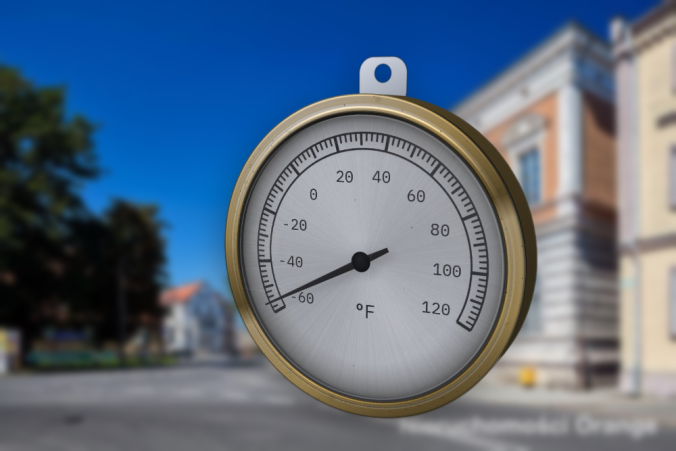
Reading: value=-56 unit=°F
